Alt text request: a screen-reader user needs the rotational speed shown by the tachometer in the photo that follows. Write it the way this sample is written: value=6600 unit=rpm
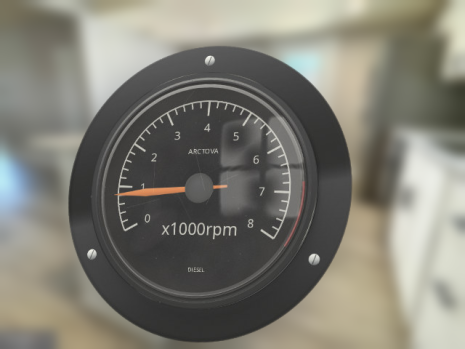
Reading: value=800 unit=rpm
